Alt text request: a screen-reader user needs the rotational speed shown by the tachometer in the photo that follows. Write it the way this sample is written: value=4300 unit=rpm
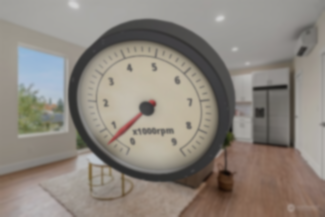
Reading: value=600 unit=rpm
